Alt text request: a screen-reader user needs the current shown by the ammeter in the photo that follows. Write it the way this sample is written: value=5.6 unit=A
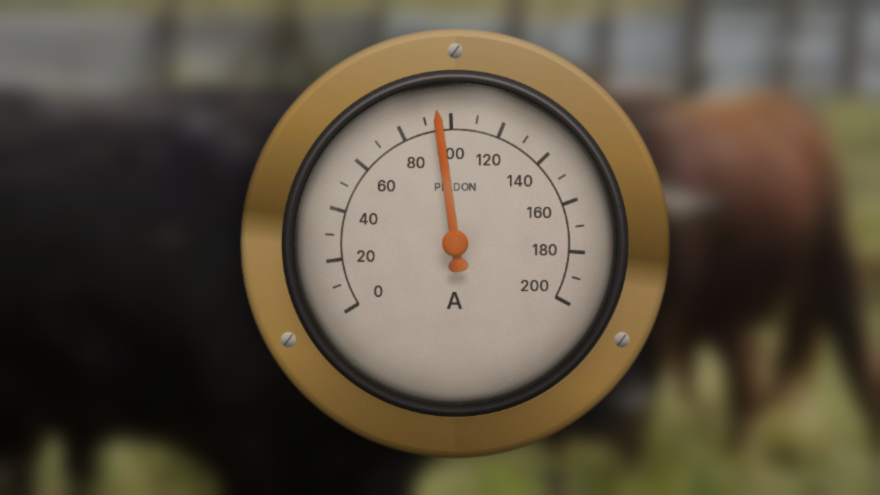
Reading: value=95 unit=A
